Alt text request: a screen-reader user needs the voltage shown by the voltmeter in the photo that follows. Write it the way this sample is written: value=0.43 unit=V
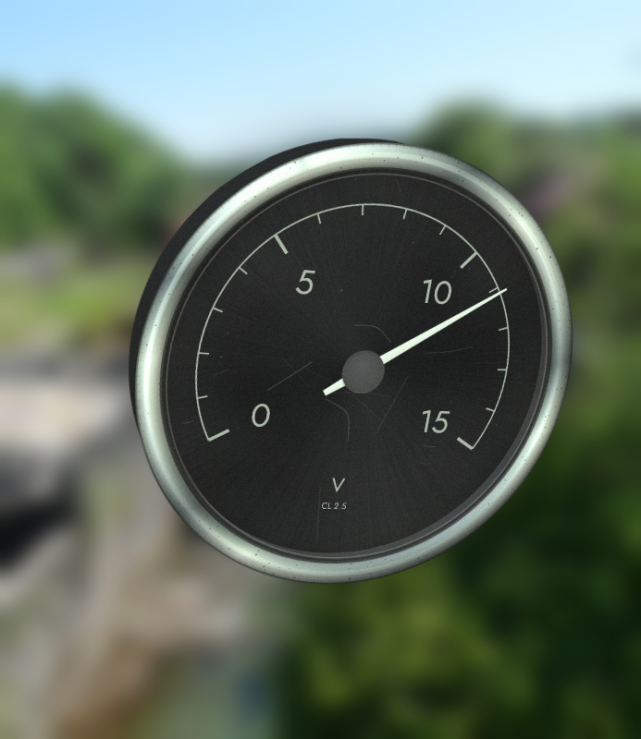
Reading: value=11 unit=V
